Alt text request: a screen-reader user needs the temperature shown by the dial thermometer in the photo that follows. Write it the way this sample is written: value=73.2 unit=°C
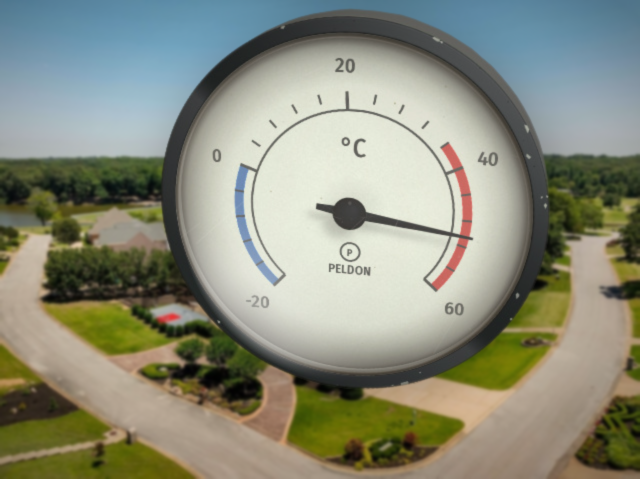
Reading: value=50 unit=°C
